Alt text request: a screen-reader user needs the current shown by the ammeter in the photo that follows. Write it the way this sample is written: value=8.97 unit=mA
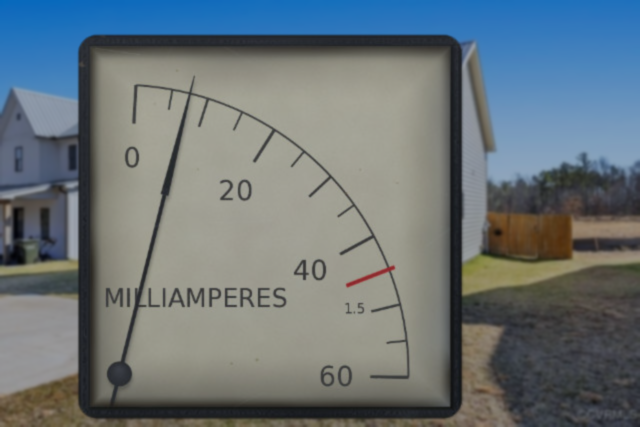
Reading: value=7.5 unit=mA
